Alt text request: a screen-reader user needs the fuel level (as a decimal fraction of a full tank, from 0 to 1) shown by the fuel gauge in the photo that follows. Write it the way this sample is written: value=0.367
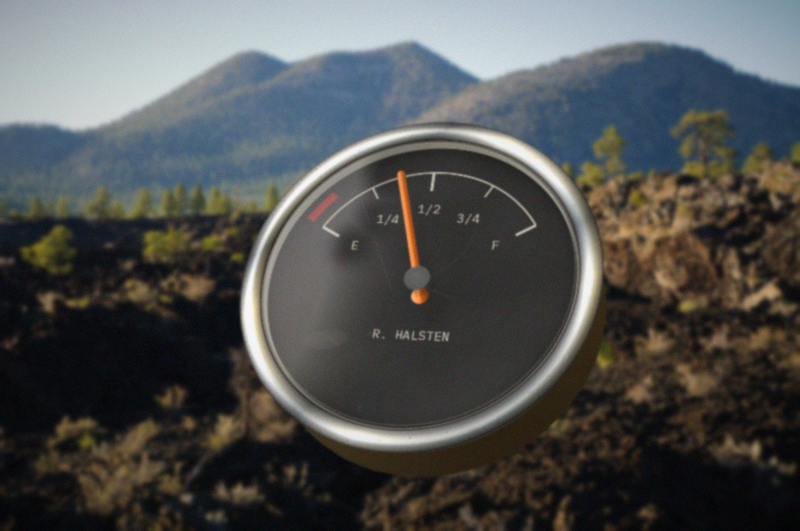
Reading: value=0.375
